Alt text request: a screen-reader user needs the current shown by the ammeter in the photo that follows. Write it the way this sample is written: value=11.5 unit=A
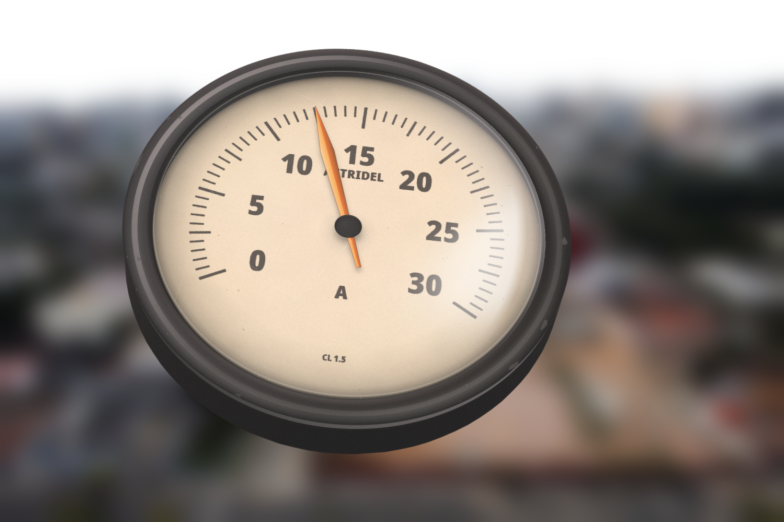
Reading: value=12.5 unit=A
